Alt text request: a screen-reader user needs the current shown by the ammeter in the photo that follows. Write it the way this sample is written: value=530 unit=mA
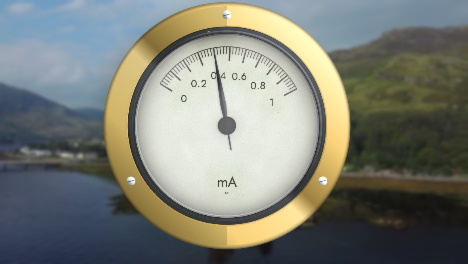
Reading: value=0.4 unit=mA
